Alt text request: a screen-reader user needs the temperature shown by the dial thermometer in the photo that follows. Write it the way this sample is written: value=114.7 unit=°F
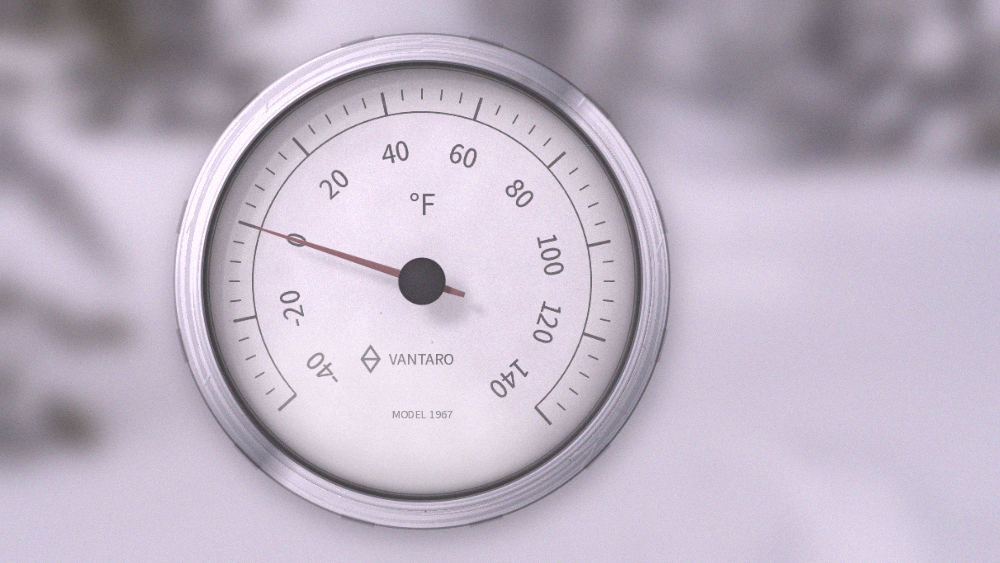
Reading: value=0 unit=°F
